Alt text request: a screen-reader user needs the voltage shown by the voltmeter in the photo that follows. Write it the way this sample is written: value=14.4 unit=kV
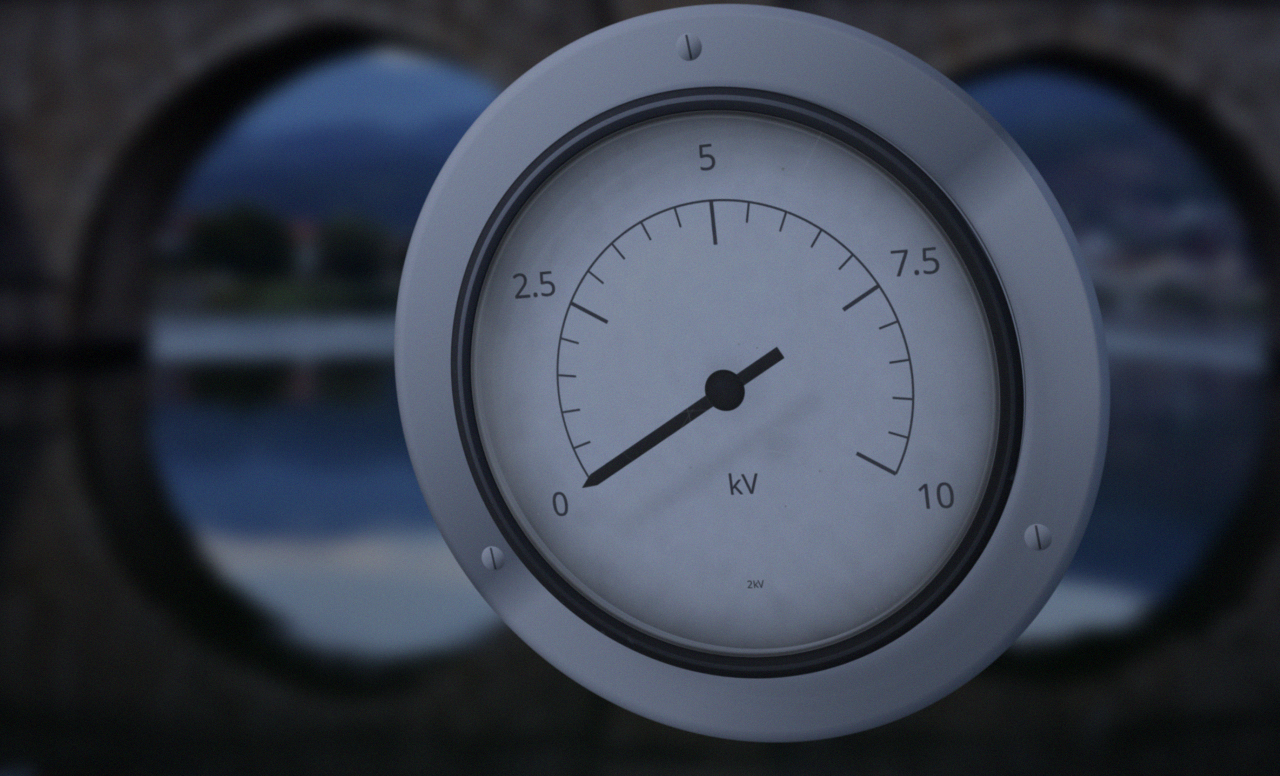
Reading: value=0 unit=kV
